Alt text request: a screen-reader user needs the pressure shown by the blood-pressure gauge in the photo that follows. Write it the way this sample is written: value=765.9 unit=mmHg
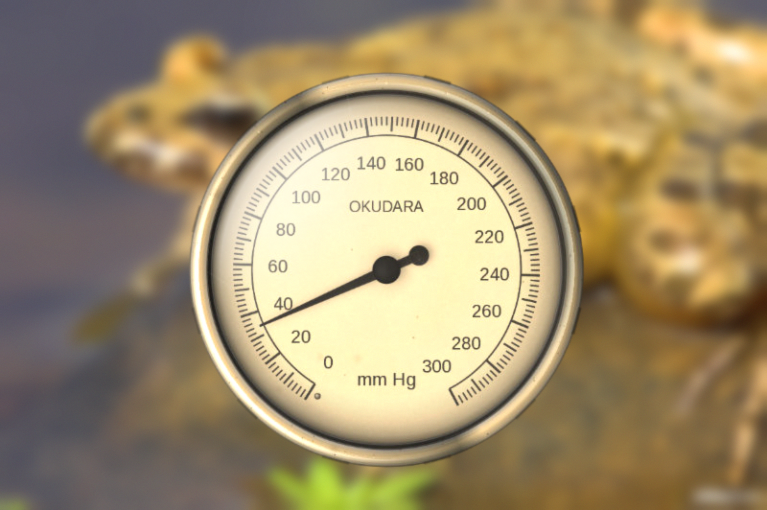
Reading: value=34 unit=mmHg
